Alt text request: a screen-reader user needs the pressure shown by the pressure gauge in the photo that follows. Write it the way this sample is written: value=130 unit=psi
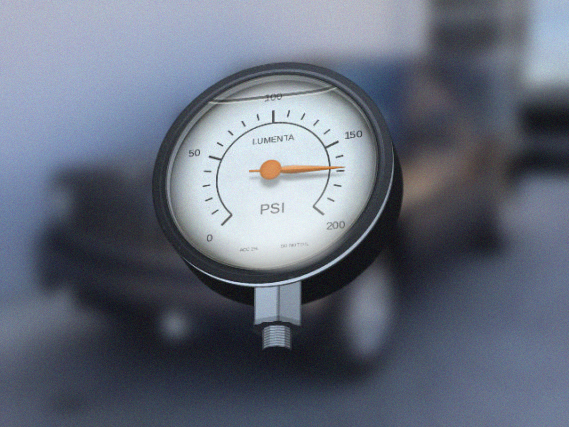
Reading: value=170 unit=psi
